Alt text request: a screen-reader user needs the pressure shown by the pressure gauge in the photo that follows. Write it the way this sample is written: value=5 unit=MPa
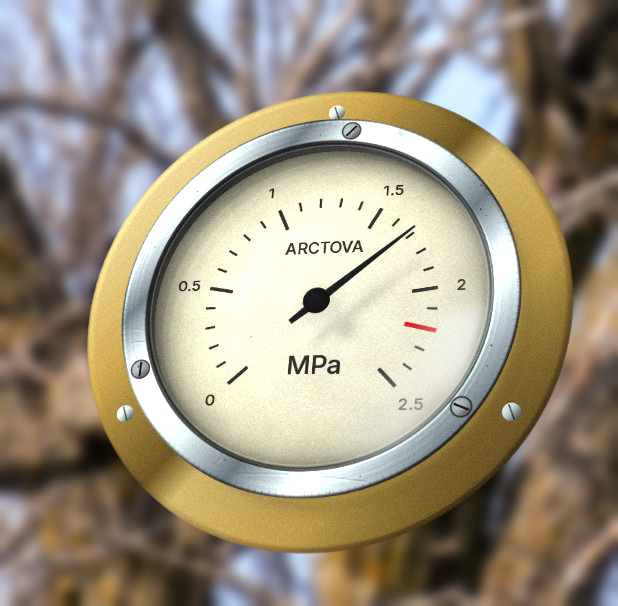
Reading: value=1.7 unit=MPa
